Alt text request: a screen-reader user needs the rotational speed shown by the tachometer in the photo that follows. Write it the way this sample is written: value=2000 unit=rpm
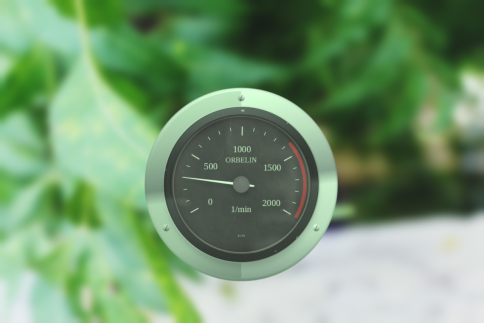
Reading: value=300 unit=rpm
